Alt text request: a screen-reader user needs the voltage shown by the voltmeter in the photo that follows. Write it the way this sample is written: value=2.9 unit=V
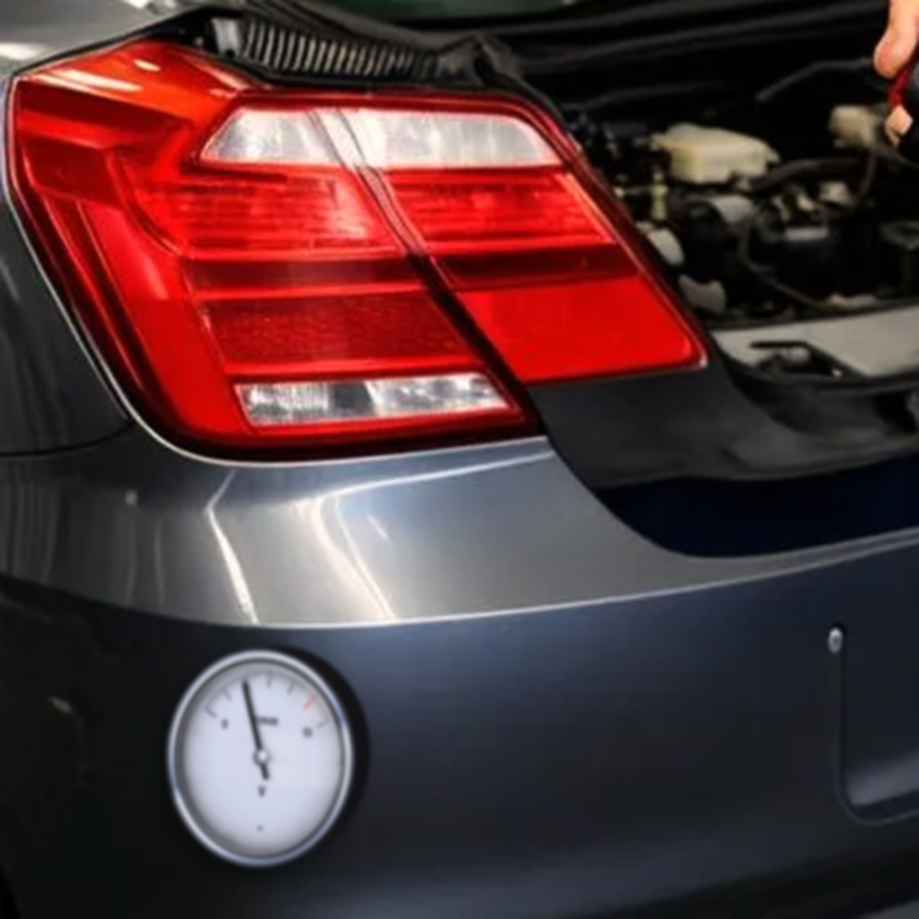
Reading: value=5 unit=V
